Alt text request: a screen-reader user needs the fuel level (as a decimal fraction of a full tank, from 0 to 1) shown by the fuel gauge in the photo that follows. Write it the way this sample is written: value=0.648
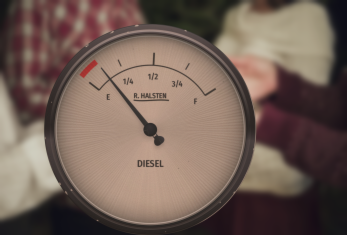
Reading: value=0.125
